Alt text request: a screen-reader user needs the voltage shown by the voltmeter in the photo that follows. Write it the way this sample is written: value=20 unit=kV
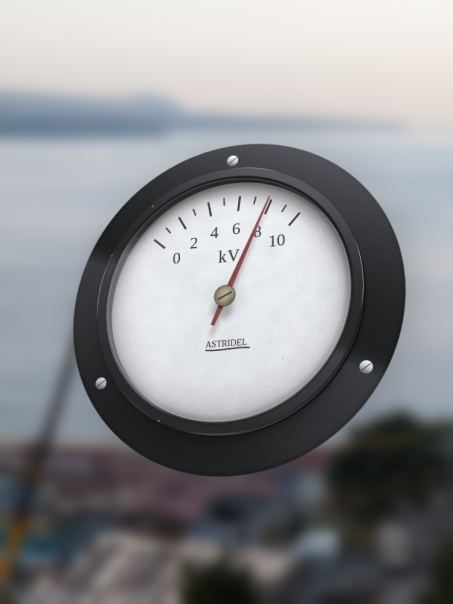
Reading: value=8 unit=kV
